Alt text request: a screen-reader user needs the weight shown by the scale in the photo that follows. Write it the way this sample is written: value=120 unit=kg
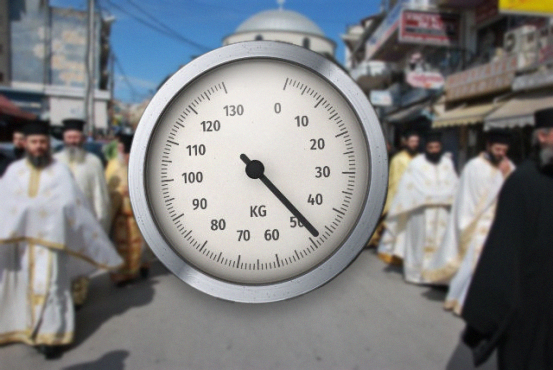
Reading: value=48 unit=kg
